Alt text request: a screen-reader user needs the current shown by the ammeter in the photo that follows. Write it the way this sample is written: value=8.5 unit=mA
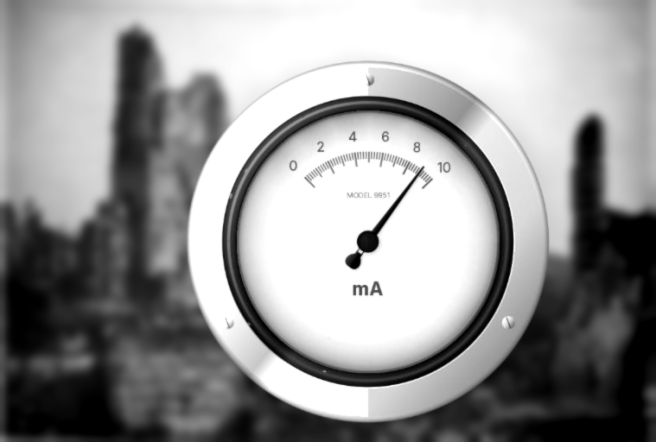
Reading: value=9 unit=mA
